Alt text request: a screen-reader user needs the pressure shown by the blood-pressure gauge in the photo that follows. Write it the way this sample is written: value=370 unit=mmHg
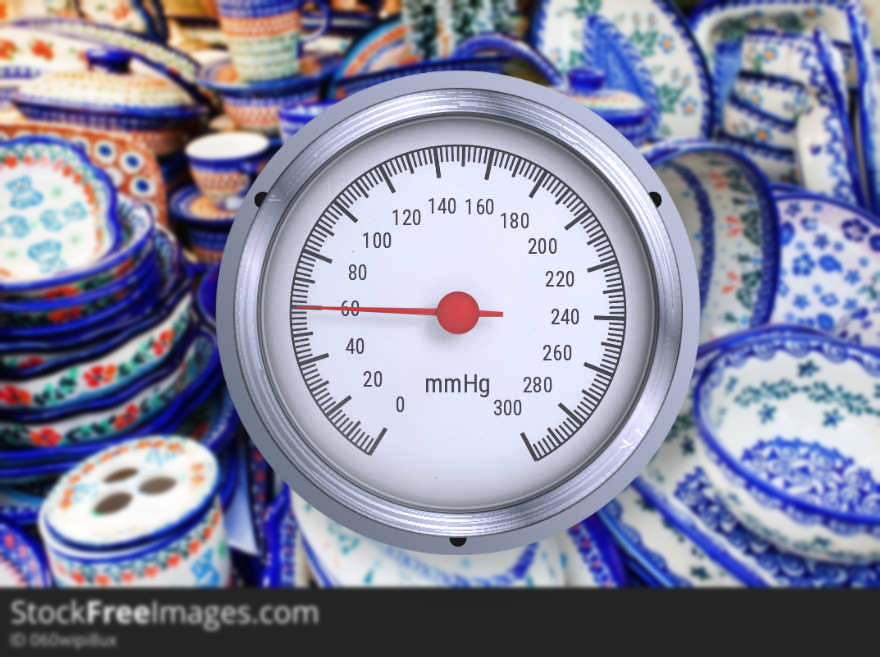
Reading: value=60 unit=mmHg
